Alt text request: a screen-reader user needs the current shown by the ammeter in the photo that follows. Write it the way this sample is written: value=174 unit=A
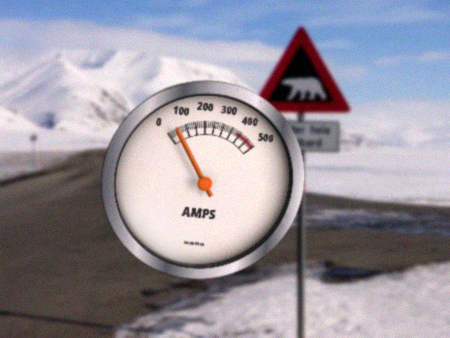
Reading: value=50 unit=A
